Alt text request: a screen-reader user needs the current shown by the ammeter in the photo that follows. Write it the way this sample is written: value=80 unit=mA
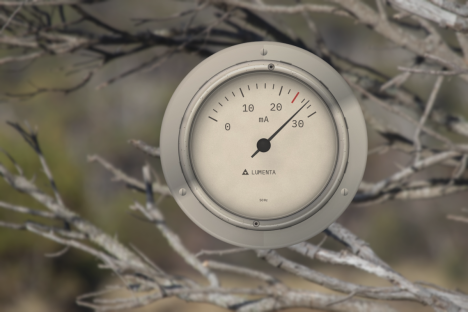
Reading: value=27 unit=mA
